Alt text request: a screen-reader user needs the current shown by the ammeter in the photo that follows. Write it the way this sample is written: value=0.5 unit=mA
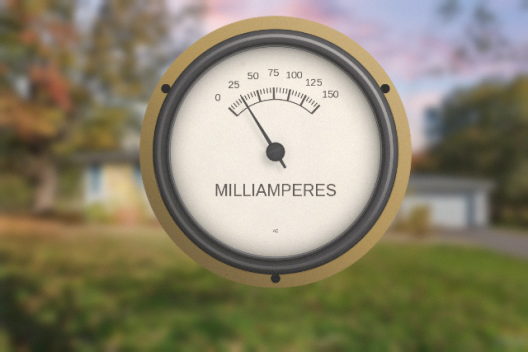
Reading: value=25 unit=mA
